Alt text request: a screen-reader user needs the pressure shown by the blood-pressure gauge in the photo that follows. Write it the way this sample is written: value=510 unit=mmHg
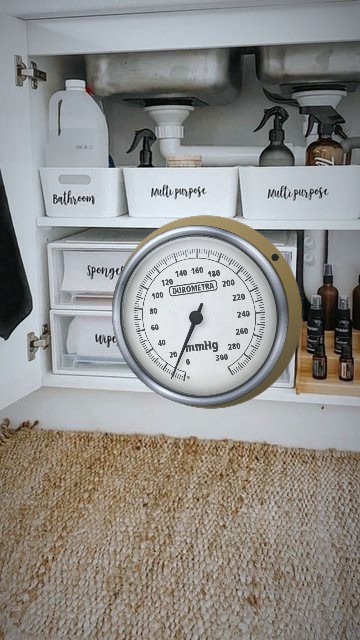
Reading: value=10 unit=mmHg
